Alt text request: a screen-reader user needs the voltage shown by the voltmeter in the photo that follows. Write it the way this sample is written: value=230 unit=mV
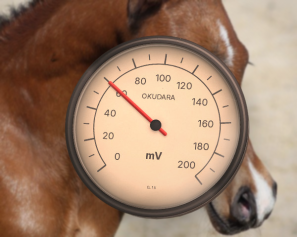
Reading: value=60 unit=mV
